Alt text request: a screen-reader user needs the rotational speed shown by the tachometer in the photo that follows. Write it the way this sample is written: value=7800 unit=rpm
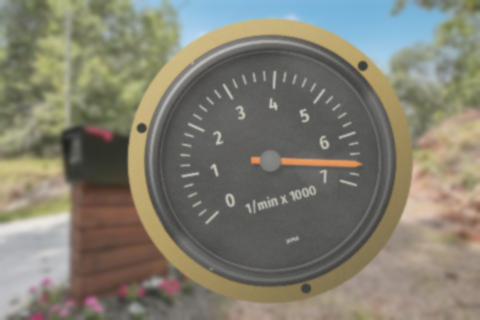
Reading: value=6600 unit=rpm
